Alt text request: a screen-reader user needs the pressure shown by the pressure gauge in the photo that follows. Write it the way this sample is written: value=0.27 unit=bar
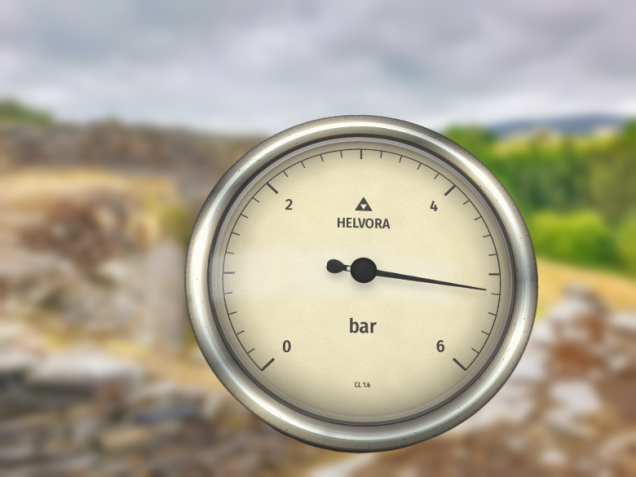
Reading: value=5.2 unit=bar
